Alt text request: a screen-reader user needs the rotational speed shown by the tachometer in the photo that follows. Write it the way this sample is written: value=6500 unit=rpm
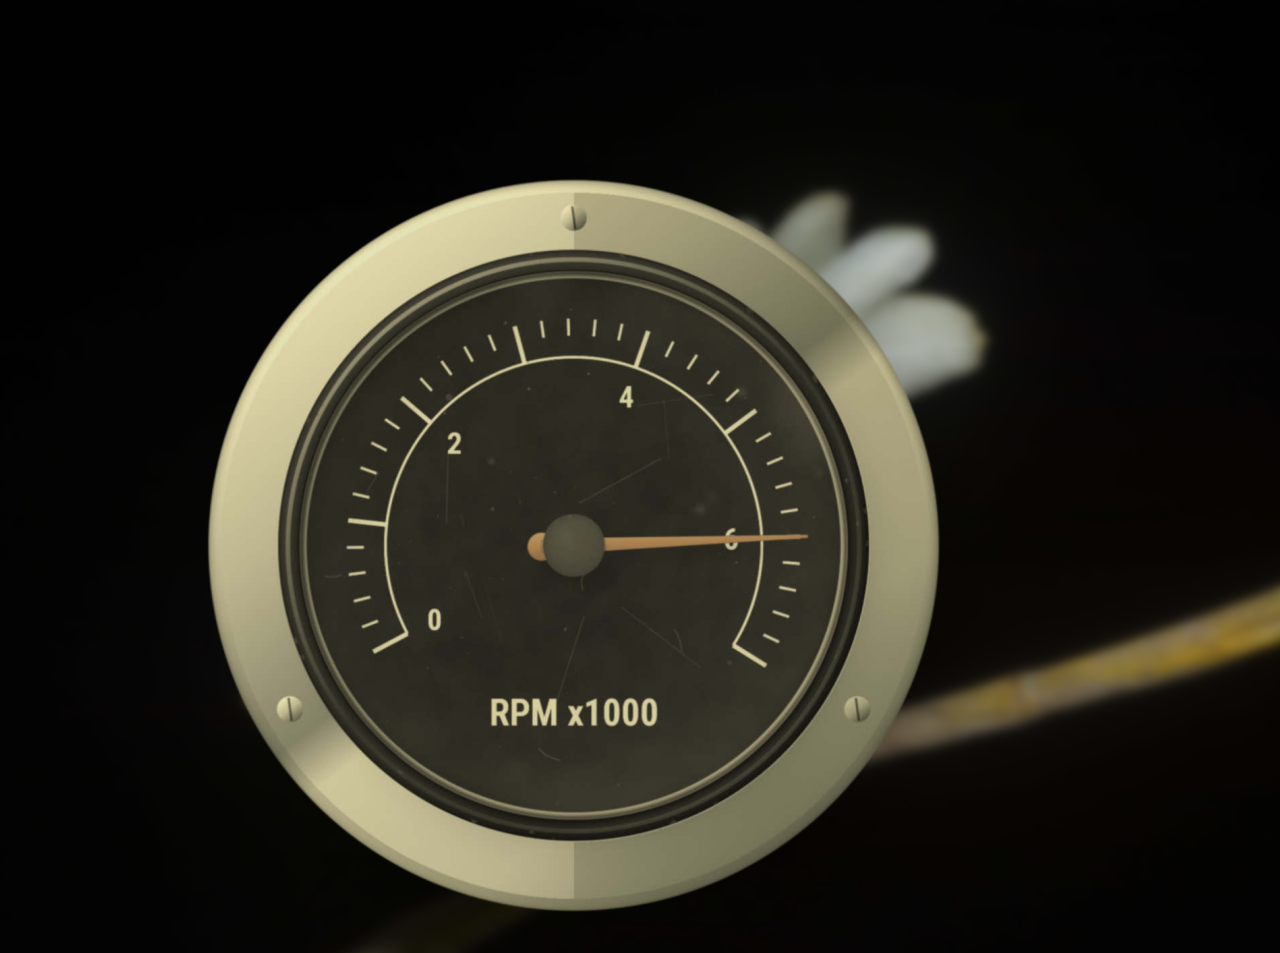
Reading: value=6000 unit=rpm
